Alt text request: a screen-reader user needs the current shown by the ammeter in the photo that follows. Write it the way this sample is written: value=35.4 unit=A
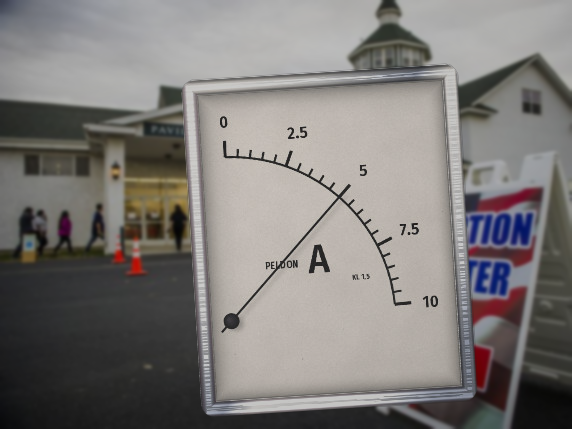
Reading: value=5 unit=A
